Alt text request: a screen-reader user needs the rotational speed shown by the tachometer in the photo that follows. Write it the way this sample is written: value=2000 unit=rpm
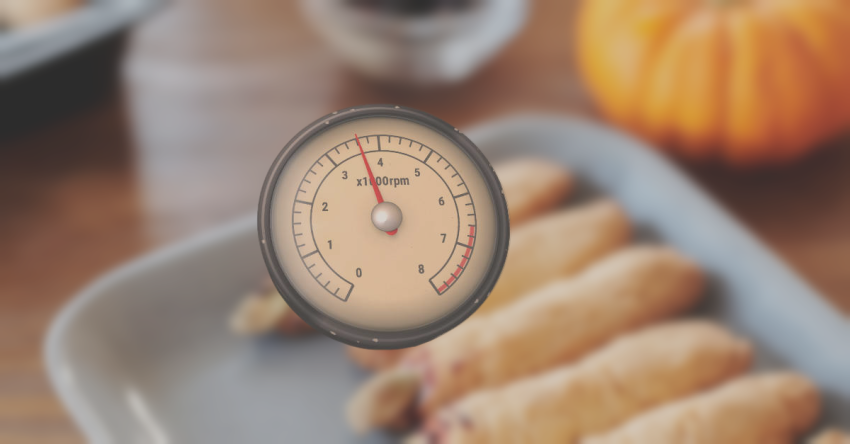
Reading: value=3600 unit=rpm
